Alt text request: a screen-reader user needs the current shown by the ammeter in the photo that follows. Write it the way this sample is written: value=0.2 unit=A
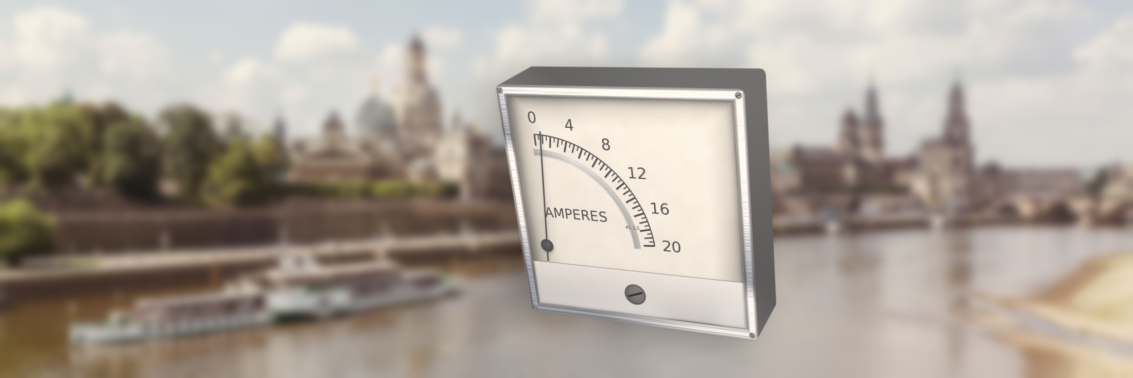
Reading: value=1 unit=A
